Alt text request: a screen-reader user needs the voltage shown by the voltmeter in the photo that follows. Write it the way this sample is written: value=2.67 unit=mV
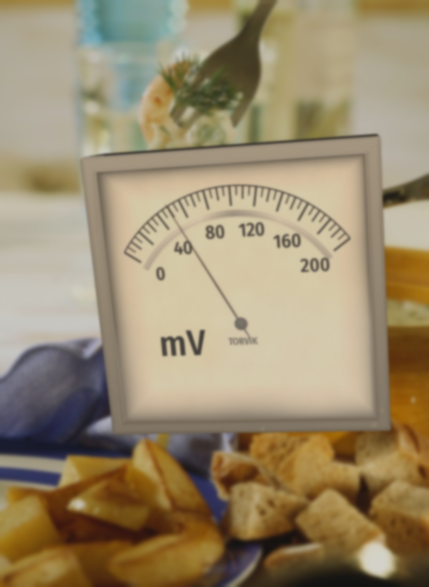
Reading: value=50 unit=mV
